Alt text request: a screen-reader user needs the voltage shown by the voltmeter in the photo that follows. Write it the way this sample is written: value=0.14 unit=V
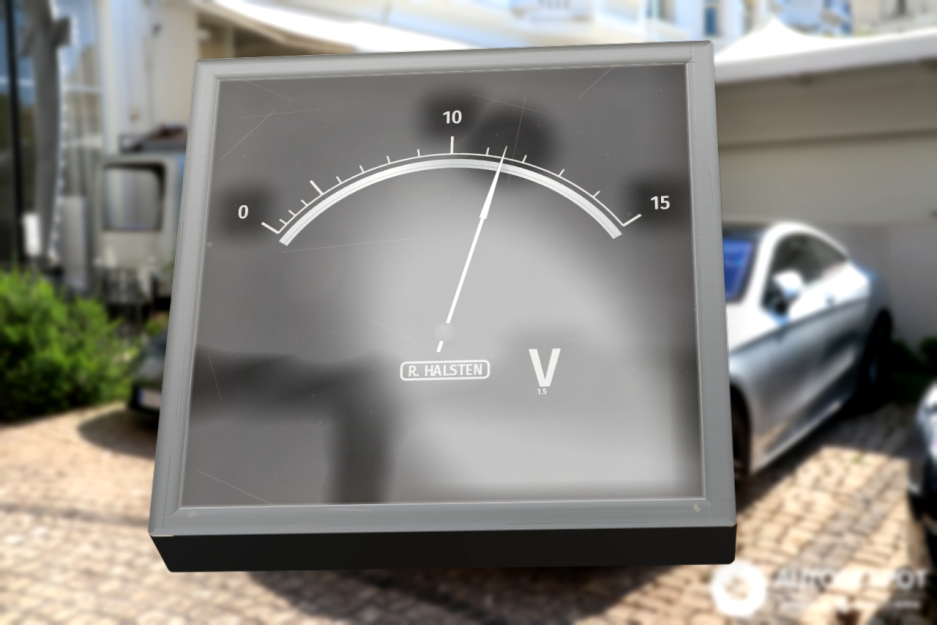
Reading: value=11.5 unit=V
